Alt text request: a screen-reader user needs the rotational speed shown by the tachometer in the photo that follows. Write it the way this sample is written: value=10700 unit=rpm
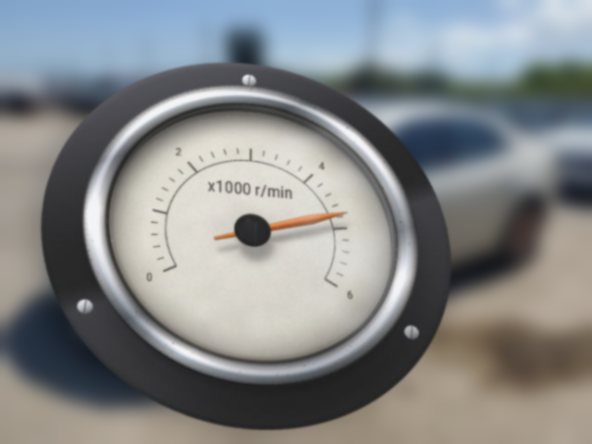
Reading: value=4800 unit=rpm
